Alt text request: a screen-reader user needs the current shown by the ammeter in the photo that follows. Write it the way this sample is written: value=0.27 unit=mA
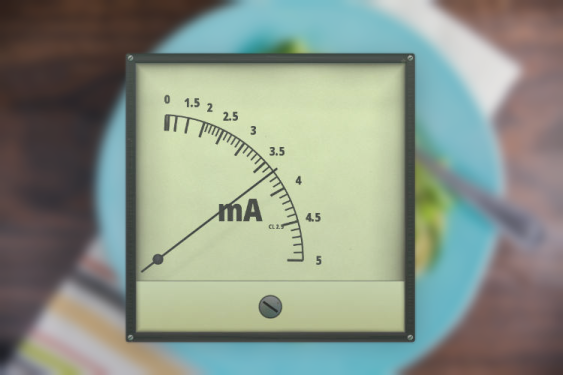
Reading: value=3.7 unit=mA
